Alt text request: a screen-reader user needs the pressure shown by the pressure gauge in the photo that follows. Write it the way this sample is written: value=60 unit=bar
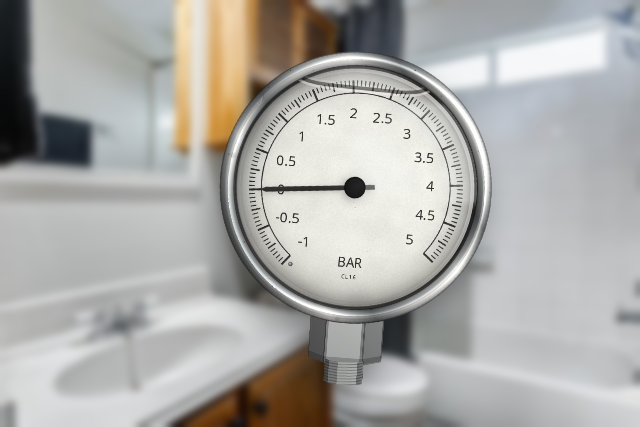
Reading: value=0 unit=bar
